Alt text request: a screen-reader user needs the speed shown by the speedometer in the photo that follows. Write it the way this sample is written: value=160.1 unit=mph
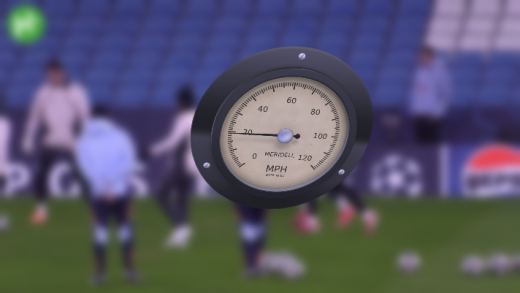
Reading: value=20 unit=mph
